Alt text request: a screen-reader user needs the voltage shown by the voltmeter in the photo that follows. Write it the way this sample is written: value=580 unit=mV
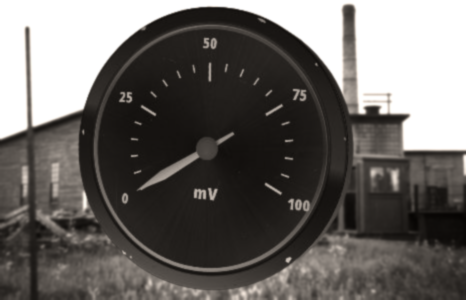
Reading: value=0 unit=mV
